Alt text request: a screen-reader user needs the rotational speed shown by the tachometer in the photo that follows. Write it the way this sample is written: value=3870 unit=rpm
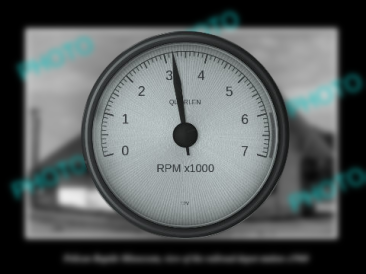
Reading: value=3200 unit=rpm
